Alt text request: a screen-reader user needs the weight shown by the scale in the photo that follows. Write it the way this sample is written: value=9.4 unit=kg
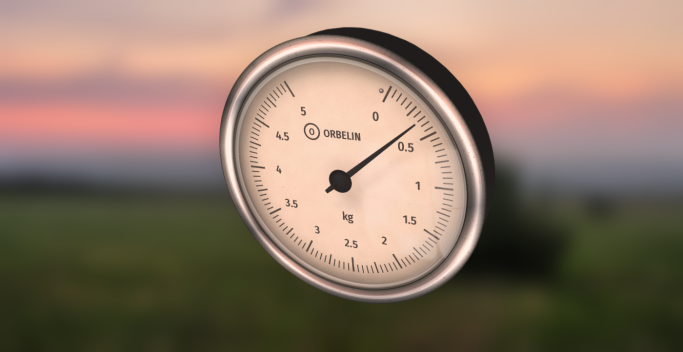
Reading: value=0.35 unit=kg
